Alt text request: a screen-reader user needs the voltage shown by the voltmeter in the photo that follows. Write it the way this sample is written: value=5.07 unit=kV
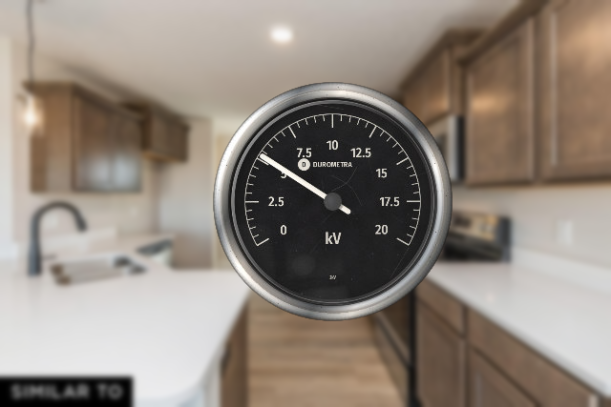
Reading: value=5.25 unit=kV
